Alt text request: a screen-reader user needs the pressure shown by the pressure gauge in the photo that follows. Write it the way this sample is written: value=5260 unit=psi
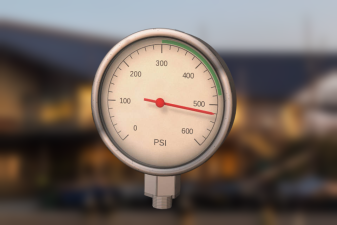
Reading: value=520 unit=psi
